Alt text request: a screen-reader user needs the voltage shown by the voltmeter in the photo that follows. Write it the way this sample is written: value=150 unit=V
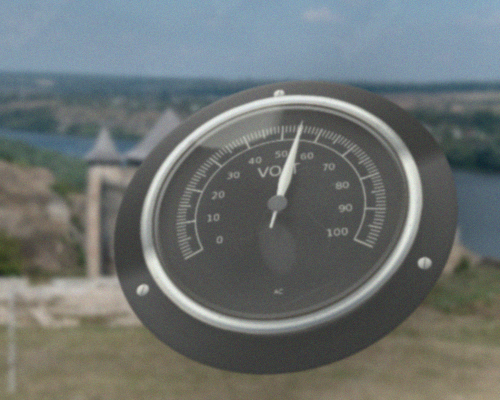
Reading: value=55 unit=V
